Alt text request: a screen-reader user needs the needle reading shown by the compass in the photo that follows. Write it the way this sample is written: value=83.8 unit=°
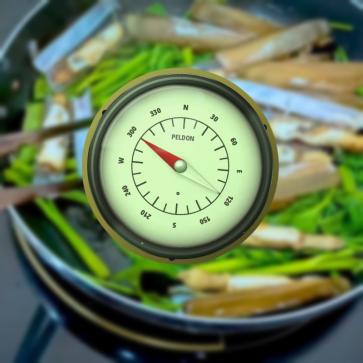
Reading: value=300 unit=°
